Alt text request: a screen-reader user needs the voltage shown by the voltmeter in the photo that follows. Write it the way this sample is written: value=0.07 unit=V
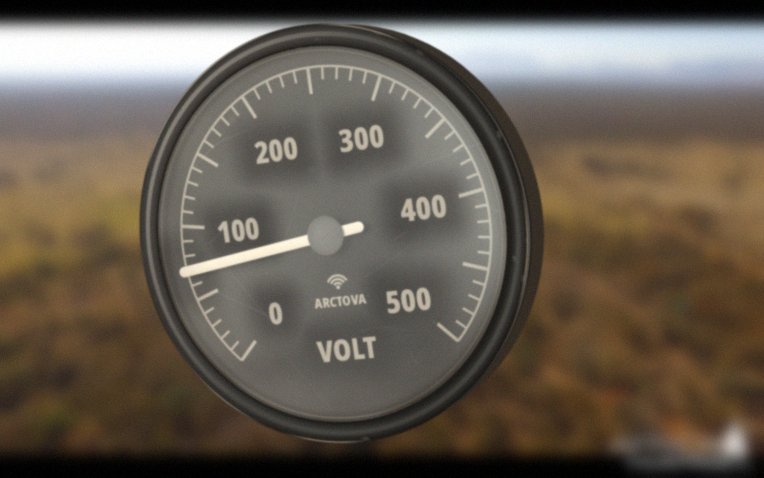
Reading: value=70 unit=V
